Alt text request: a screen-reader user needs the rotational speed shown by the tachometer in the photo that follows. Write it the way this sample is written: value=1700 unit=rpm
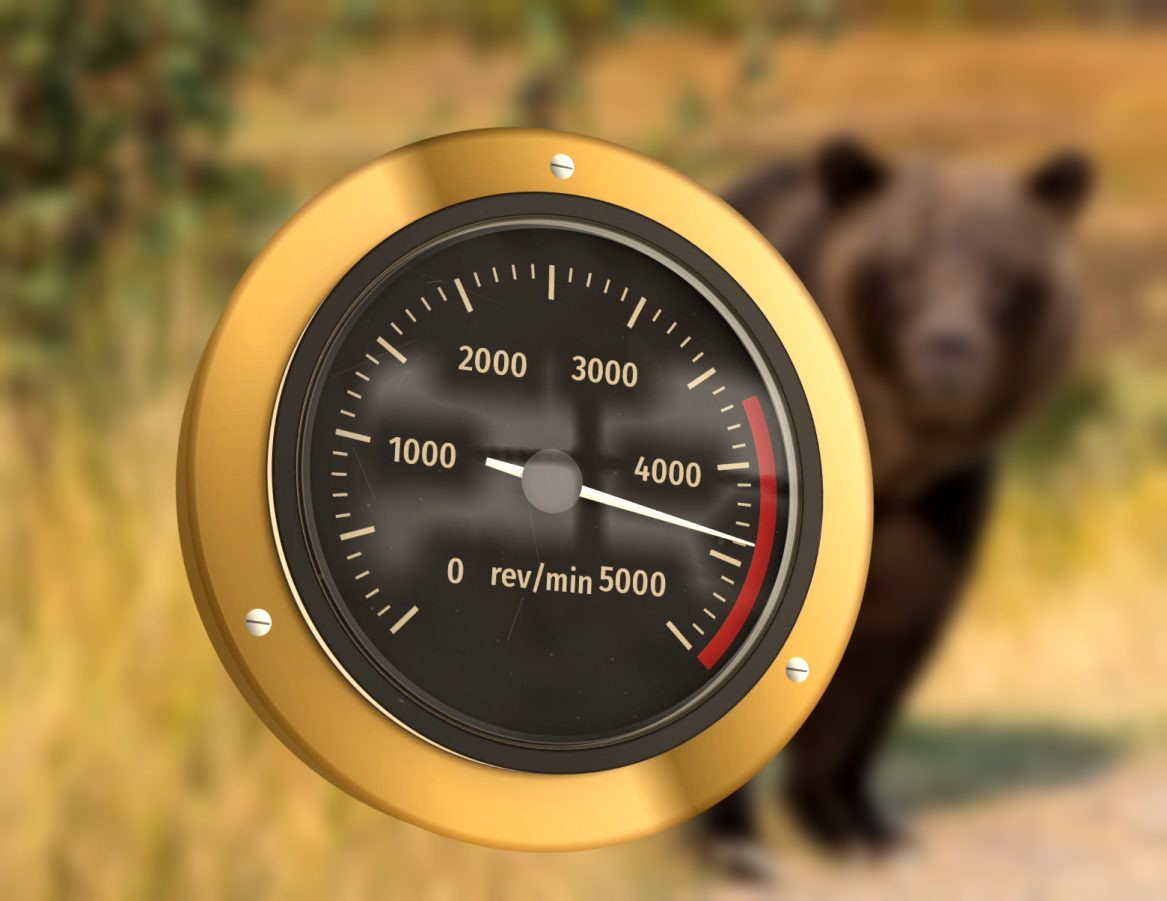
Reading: value=4400 unit=rpm
